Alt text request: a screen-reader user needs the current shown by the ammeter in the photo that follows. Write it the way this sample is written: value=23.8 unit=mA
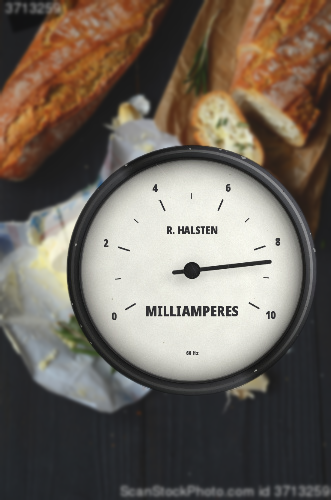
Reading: value=8.5 unit=mA
